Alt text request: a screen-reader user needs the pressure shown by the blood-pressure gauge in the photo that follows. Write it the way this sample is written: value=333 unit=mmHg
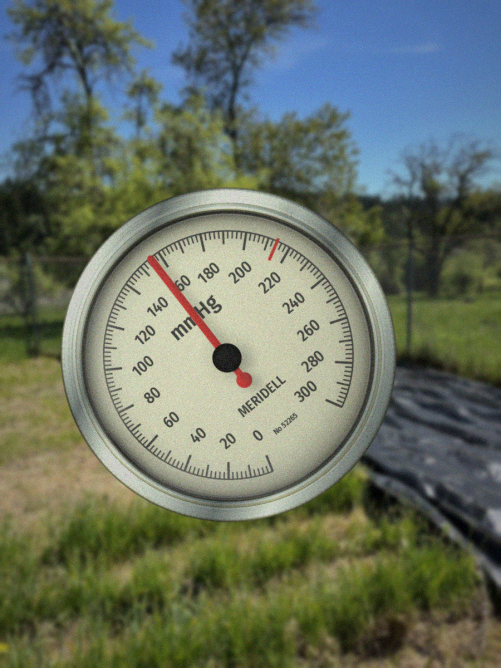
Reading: value=156 unit=mmHg
